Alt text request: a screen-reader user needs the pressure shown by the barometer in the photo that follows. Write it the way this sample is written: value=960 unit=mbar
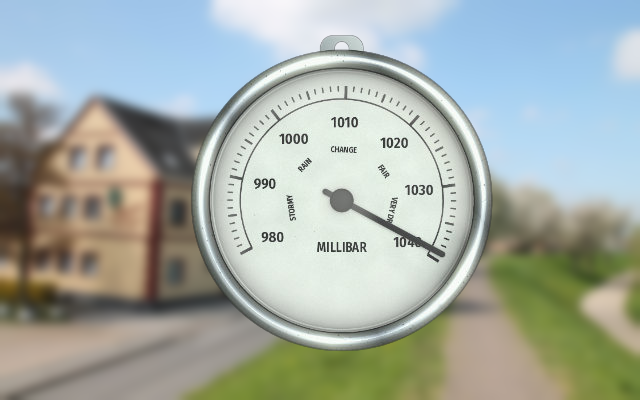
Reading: value=1039 unit=mbar
